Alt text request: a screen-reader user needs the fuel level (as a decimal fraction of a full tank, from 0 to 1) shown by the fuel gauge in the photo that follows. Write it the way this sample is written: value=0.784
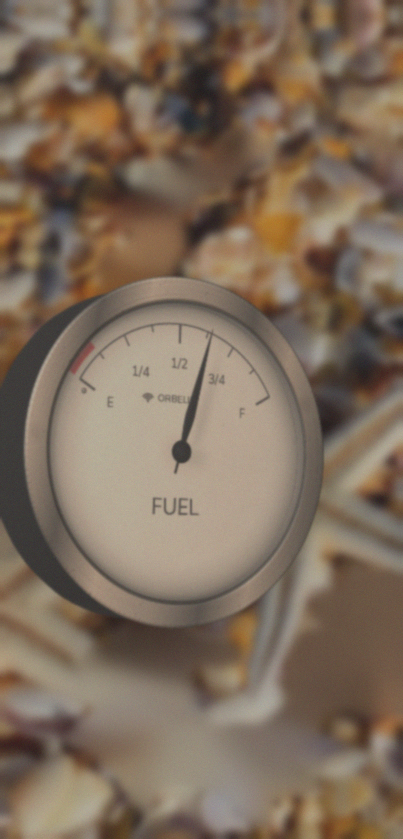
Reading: value=0.625
